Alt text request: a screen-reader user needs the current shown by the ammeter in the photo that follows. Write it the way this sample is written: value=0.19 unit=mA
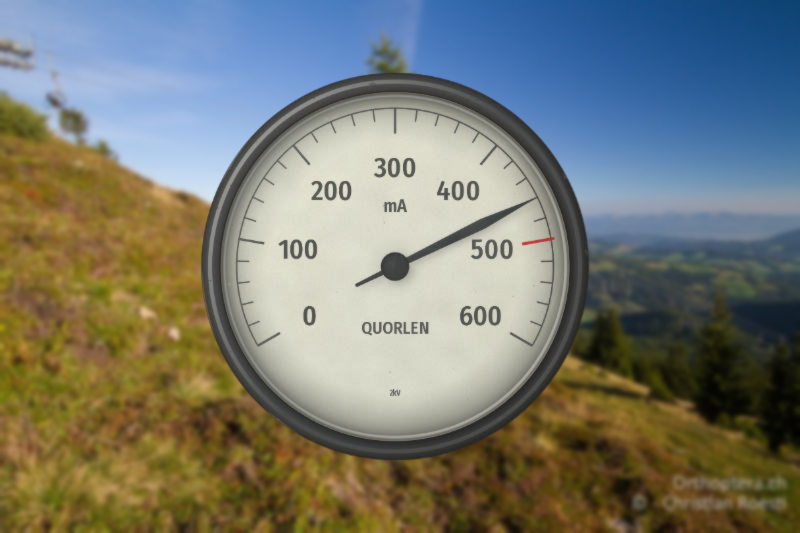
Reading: value=460 unit=mA
